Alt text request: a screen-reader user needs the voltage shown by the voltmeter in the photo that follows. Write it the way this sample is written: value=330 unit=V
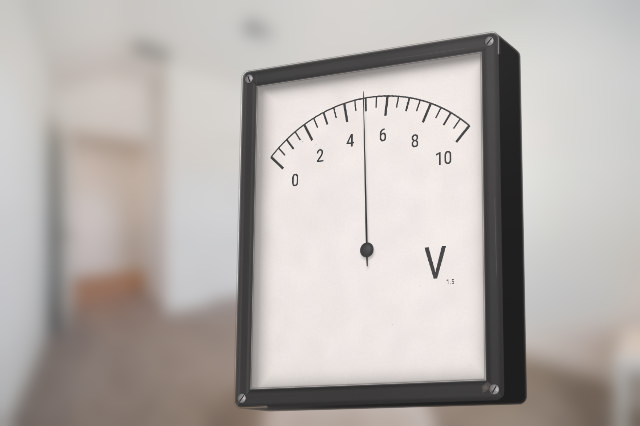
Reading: value=5 unit=V
